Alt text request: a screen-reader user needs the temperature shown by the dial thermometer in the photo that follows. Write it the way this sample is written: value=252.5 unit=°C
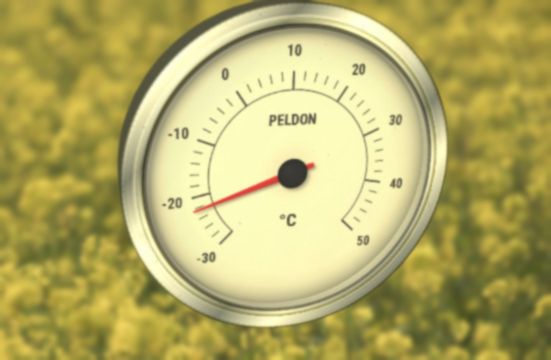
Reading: value=-22 unit=°C
